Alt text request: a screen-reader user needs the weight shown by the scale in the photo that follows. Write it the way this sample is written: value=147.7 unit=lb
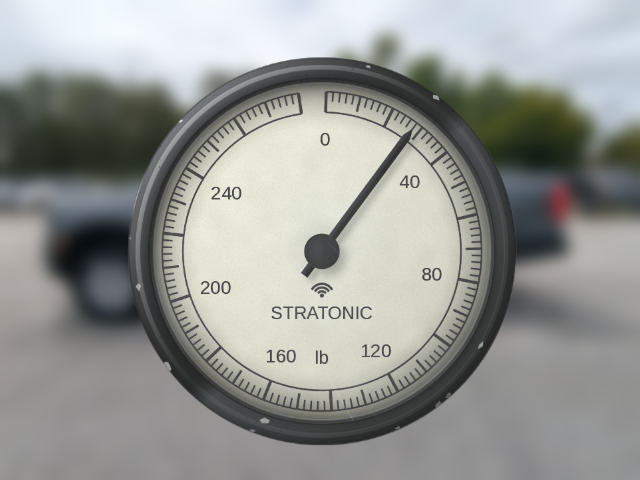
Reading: value=28 unit=lb
